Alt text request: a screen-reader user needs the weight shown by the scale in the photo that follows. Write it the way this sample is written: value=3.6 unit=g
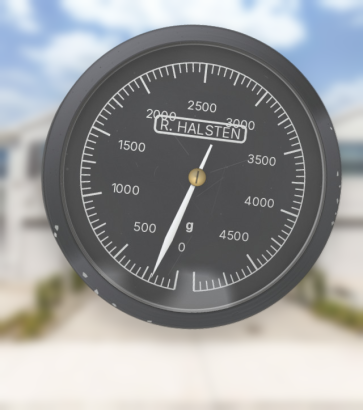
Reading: value=200 unit=g
